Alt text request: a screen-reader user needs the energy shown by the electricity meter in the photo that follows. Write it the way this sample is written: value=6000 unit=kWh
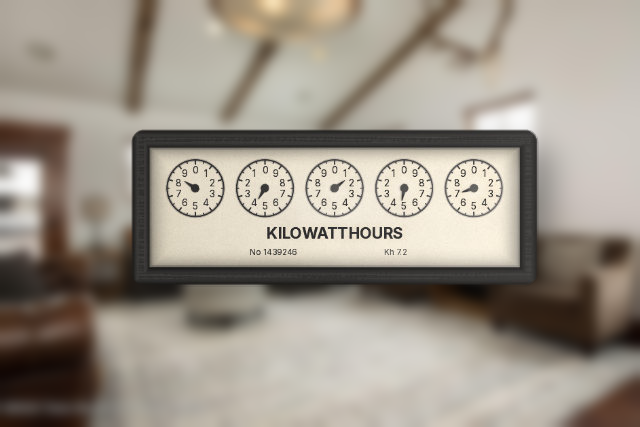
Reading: value=84147 unit=kWh
